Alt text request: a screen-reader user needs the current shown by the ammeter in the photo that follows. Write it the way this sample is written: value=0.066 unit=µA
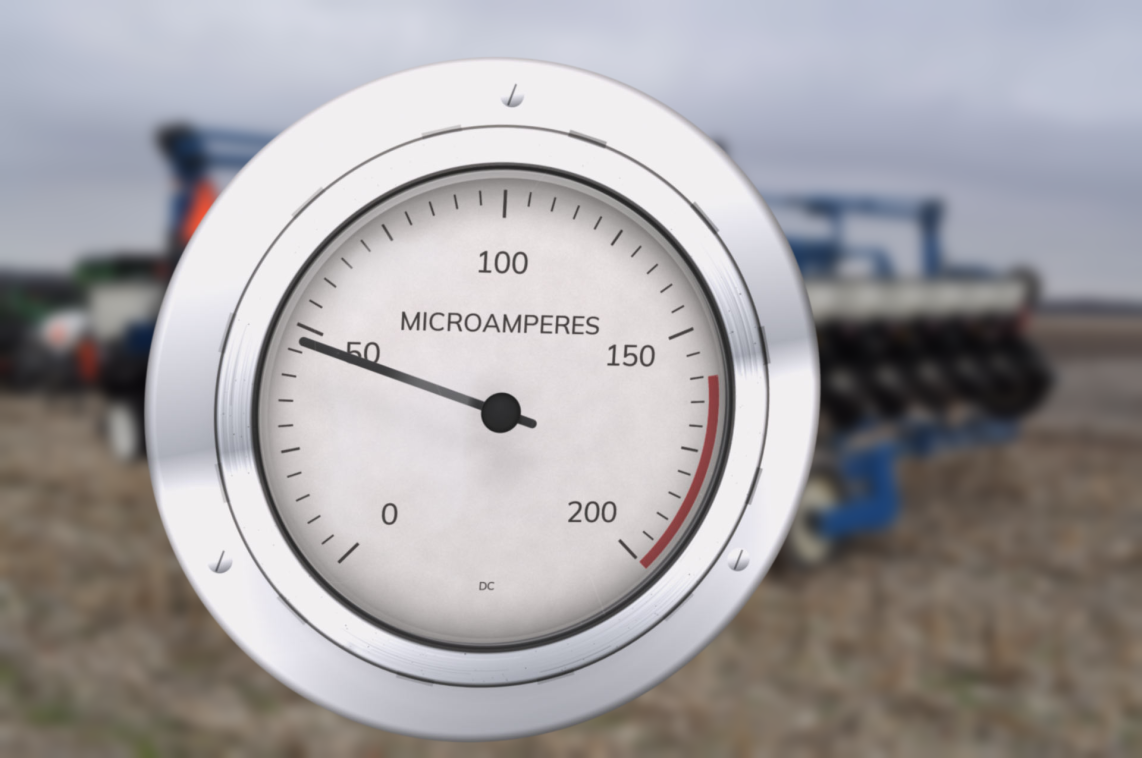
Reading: value=47.5 unit=µA
